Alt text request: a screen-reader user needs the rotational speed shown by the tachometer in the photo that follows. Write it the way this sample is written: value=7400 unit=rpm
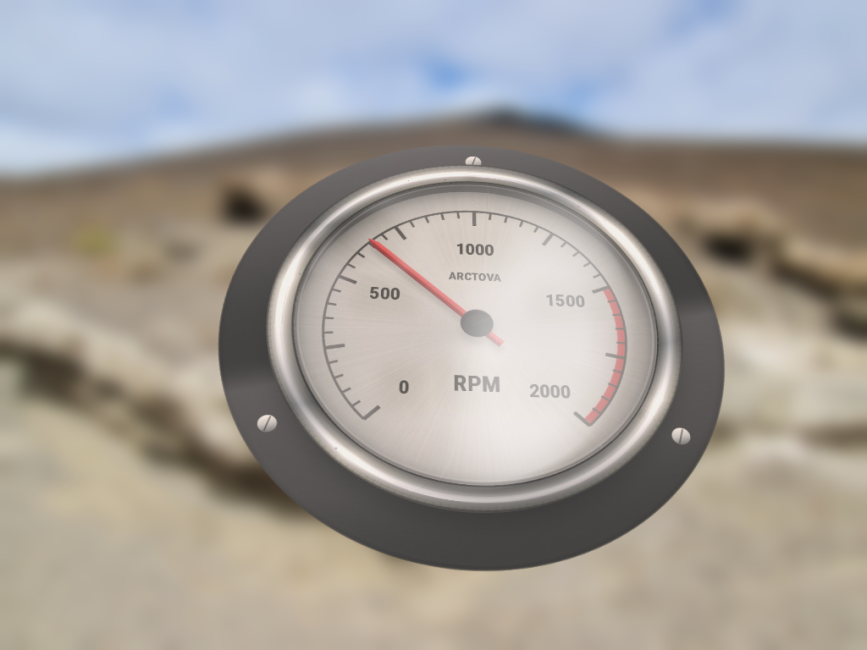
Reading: value=650 unit=rpm
